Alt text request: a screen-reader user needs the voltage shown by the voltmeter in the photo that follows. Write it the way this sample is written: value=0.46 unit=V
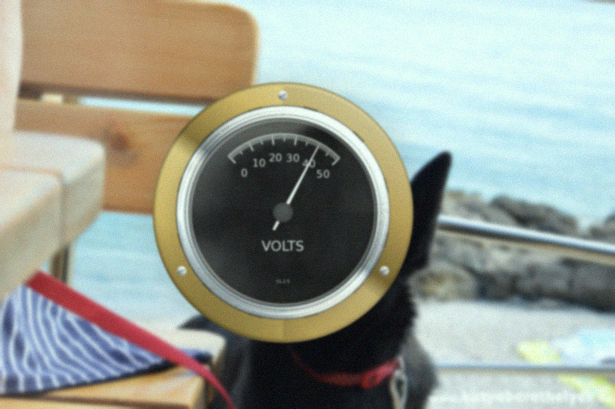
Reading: value=40 unit=V
